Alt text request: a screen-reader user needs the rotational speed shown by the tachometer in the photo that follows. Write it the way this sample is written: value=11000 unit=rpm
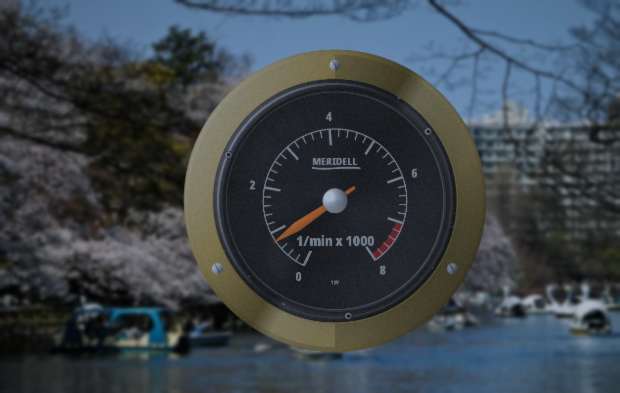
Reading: value=800 unit=rpm
